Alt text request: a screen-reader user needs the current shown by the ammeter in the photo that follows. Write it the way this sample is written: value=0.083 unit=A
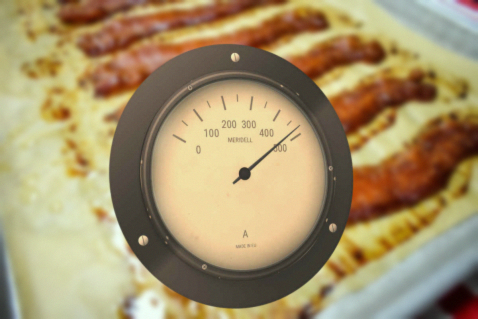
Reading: value=475 unit=A
